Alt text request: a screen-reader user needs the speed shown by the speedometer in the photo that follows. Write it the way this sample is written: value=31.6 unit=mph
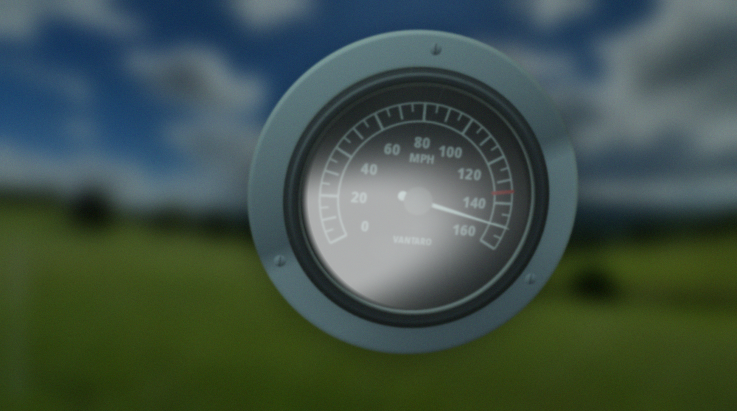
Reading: value=150 unit=mph
